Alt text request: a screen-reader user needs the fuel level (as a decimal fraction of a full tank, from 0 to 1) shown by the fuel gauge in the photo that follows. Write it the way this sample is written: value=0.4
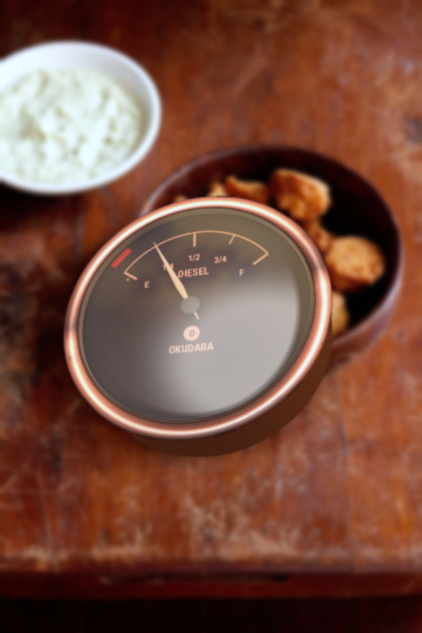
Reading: value=0.25
